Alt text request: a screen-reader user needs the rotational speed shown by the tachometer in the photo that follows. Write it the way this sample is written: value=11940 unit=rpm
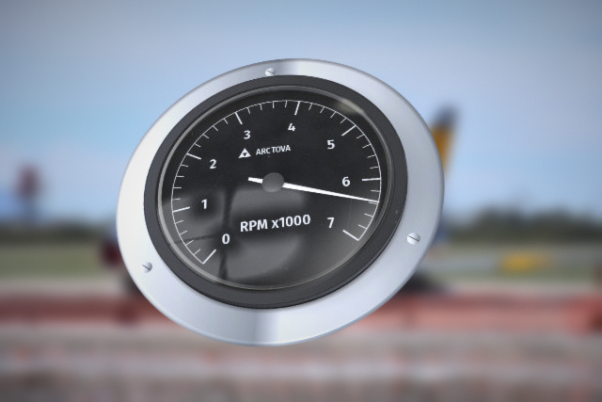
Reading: value=6400 unit=rpm
